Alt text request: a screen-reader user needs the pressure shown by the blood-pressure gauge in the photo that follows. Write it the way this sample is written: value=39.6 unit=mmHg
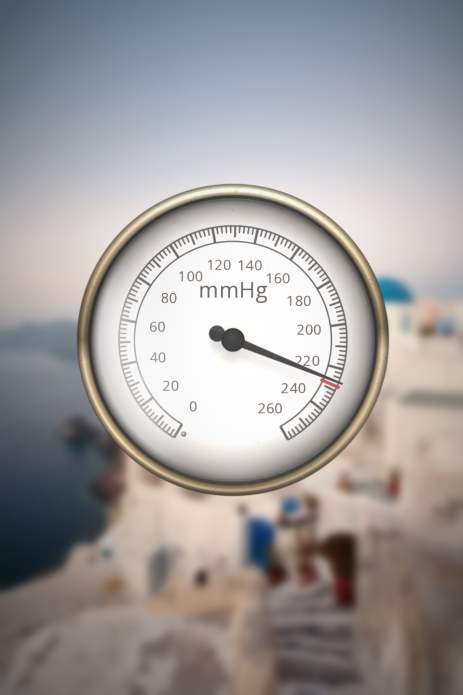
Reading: value=226 unit=mmHg
